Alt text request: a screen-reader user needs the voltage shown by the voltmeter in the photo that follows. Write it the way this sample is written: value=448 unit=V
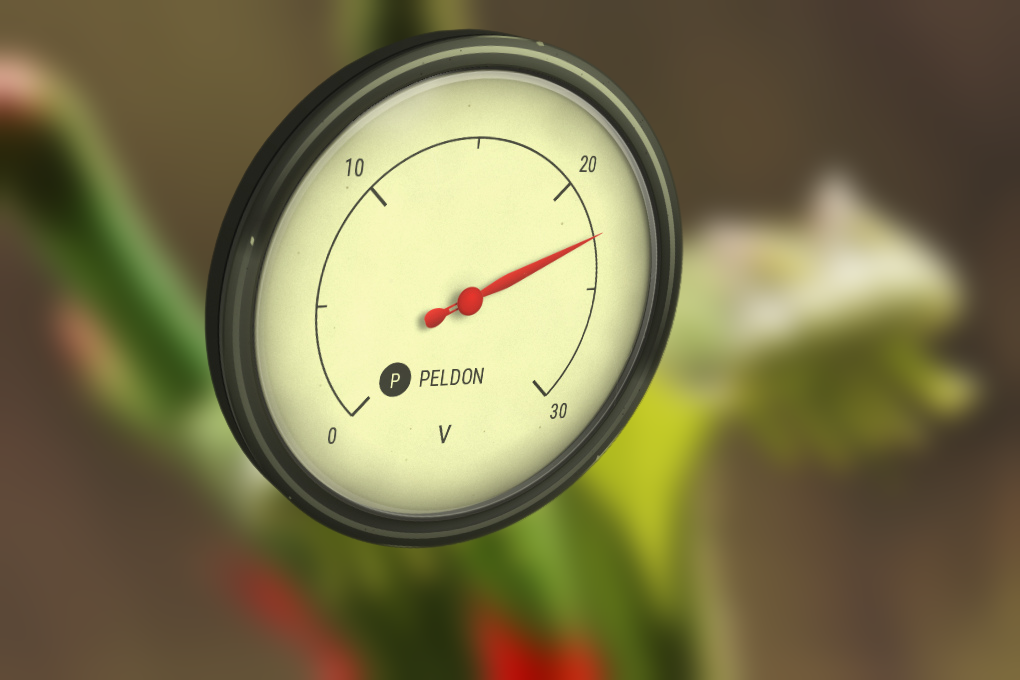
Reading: value=22.5 unit=V
